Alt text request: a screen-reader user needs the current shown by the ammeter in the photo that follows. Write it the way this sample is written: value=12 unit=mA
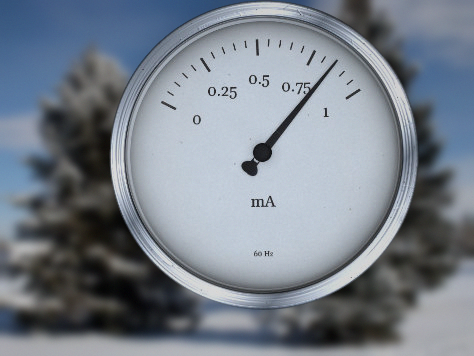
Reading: value=0.85 unit=mA
